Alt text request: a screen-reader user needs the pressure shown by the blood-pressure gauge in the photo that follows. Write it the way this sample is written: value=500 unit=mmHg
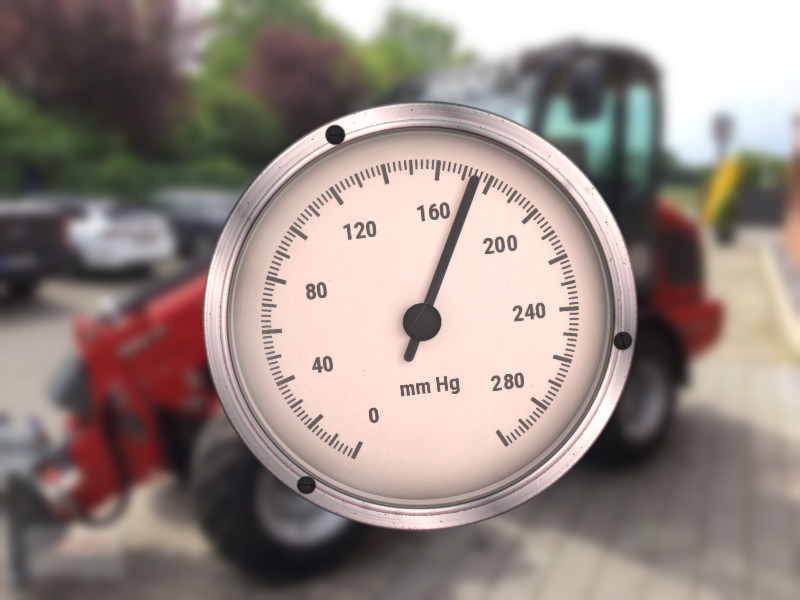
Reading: value=174 unit=mmHg
